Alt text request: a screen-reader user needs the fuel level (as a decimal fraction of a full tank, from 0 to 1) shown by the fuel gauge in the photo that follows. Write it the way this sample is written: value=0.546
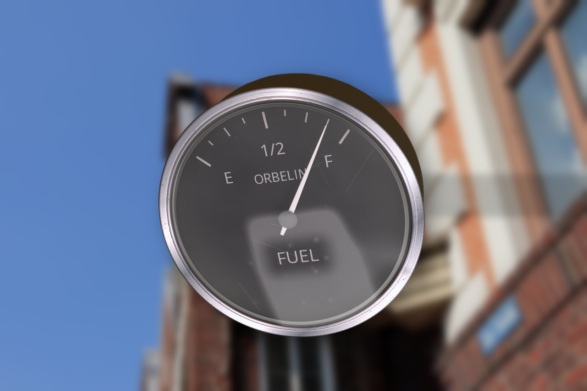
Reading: value=0.875
